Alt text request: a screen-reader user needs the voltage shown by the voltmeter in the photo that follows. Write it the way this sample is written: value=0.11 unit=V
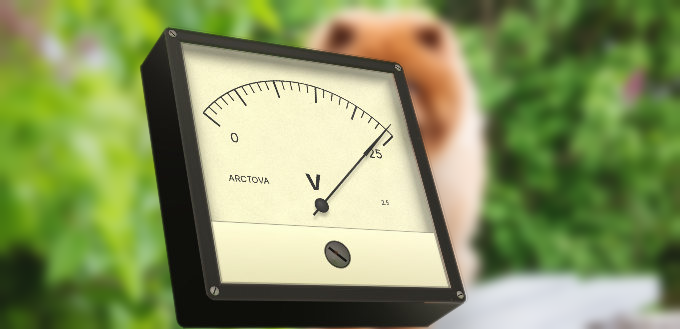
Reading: value=24 unit=V
